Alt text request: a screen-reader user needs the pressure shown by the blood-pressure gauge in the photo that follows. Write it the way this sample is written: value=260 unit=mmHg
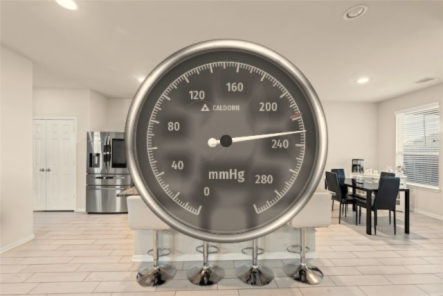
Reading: value=230 unit=mmHg
